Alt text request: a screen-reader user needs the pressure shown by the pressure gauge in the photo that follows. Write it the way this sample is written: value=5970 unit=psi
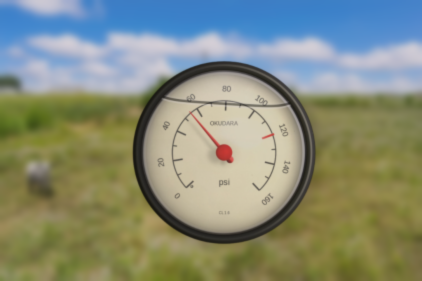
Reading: value=55 unit=psi
